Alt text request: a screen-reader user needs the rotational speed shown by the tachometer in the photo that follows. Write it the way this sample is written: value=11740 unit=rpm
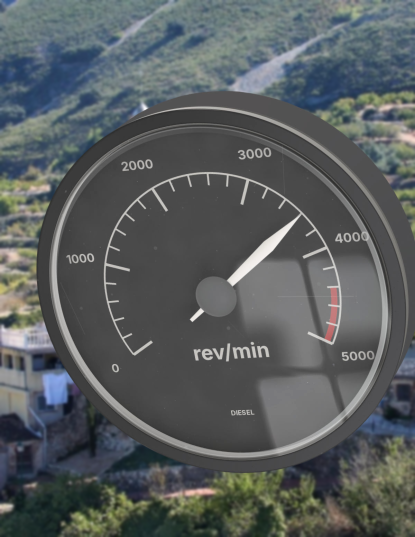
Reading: value=3600 unit=rpm
